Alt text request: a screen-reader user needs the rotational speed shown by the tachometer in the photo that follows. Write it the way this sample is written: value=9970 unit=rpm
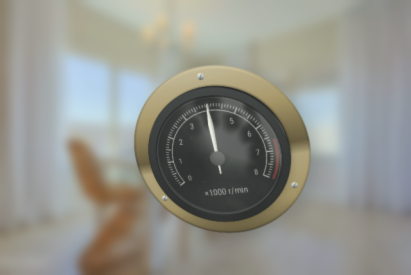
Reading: value=4000 unit=rpm
